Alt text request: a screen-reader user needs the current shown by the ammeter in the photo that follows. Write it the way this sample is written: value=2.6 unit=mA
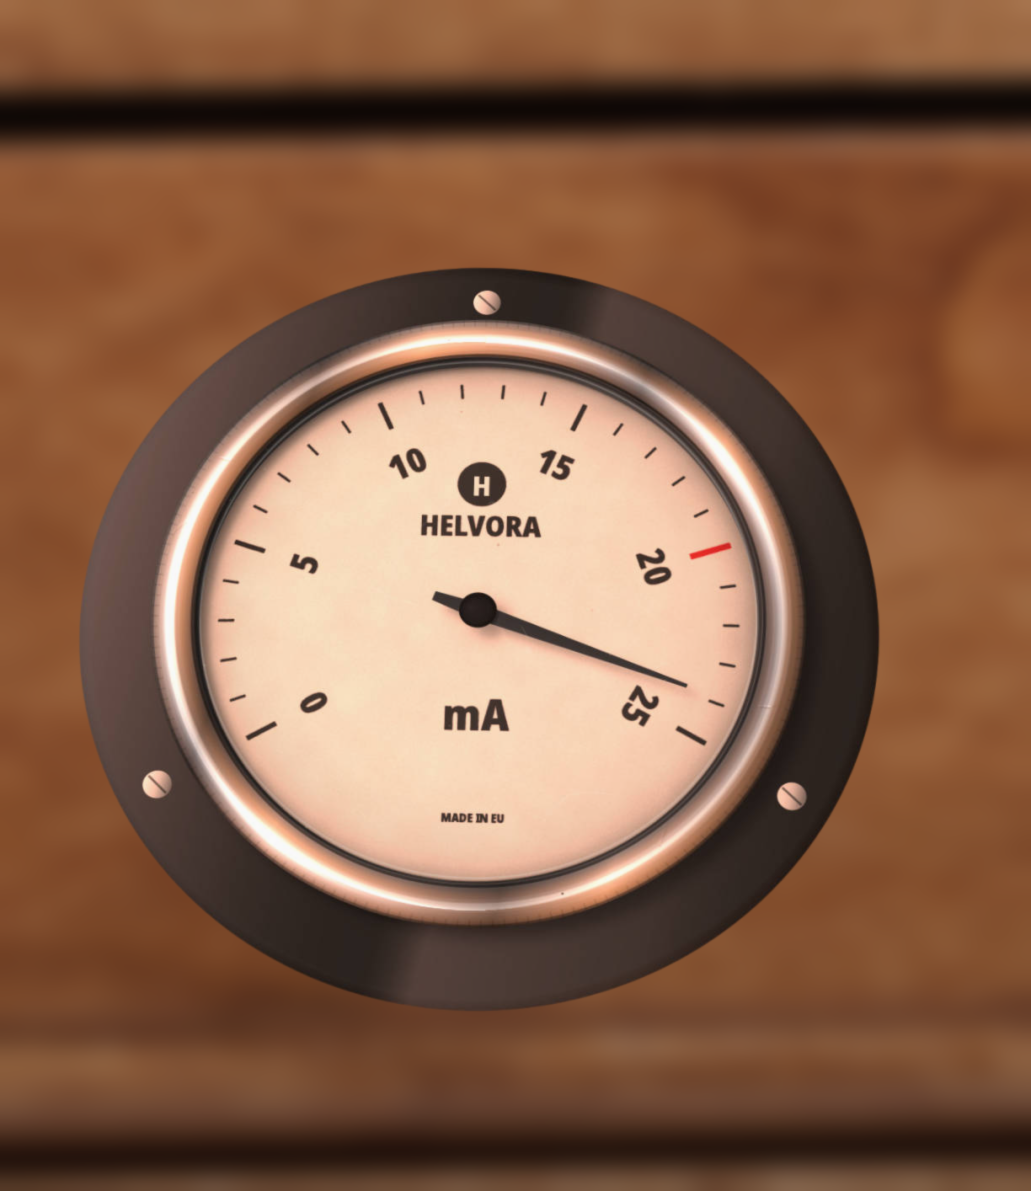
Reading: value=24 unit=mA
